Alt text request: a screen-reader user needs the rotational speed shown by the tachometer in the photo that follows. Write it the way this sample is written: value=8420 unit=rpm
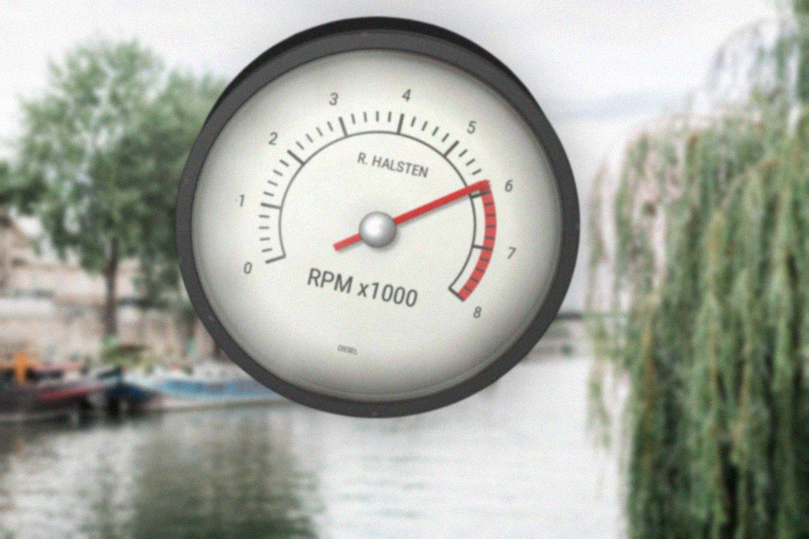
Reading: value=5800 unit=rpm
